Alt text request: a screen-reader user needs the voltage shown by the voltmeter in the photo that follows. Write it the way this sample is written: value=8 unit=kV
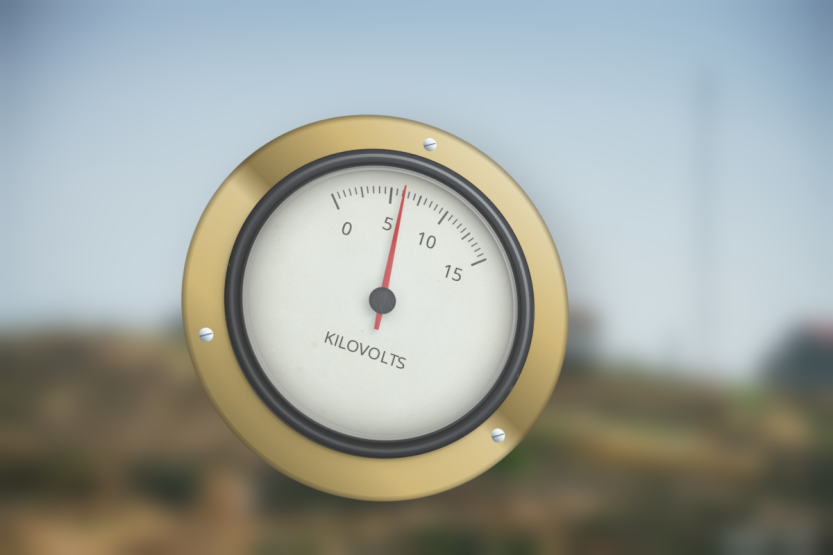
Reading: value=6 unit=kV
